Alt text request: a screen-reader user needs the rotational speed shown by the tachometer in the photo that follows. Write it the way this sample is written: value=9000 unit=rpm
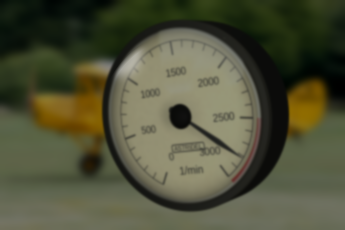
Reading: value=2800 unit=rpm
